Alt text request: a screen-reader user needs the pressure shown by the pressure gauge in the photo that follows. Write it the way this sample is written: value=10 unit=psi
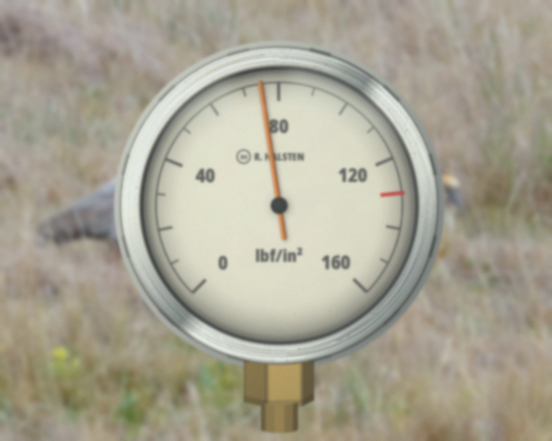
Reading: value=75 unit=psi
